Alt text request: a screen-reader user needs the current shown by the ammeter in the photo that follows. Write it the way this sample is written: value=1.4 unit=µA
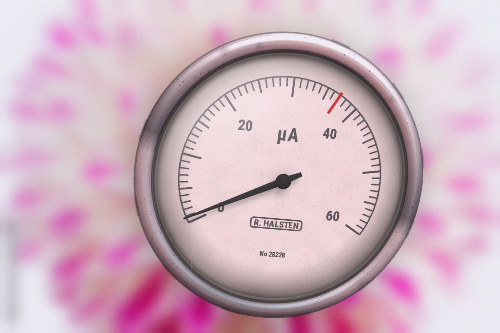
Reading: value=1 unit=µA
